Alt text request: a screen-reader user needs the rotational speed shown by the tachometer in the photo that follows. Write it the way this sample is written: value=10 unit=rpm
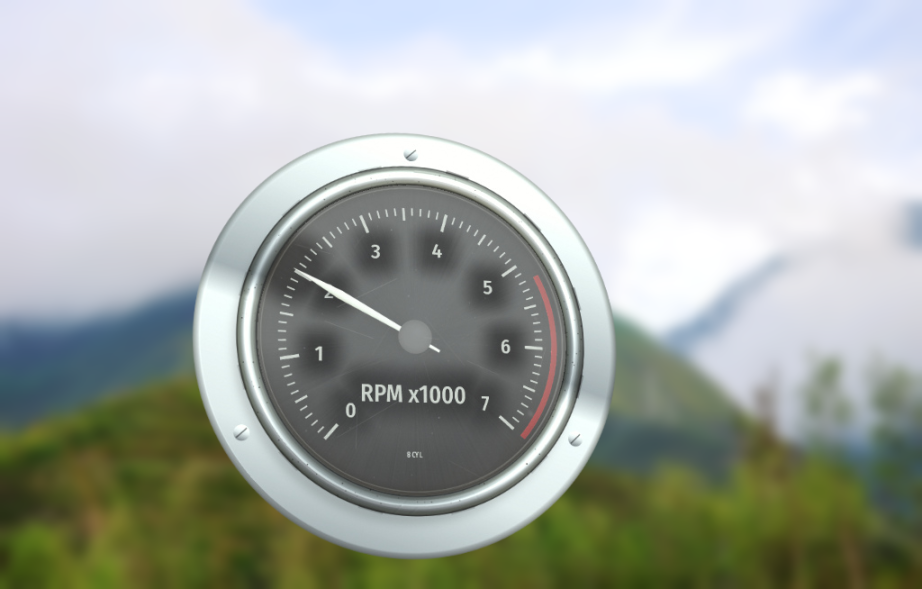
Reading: value=2000 unit=rpm
